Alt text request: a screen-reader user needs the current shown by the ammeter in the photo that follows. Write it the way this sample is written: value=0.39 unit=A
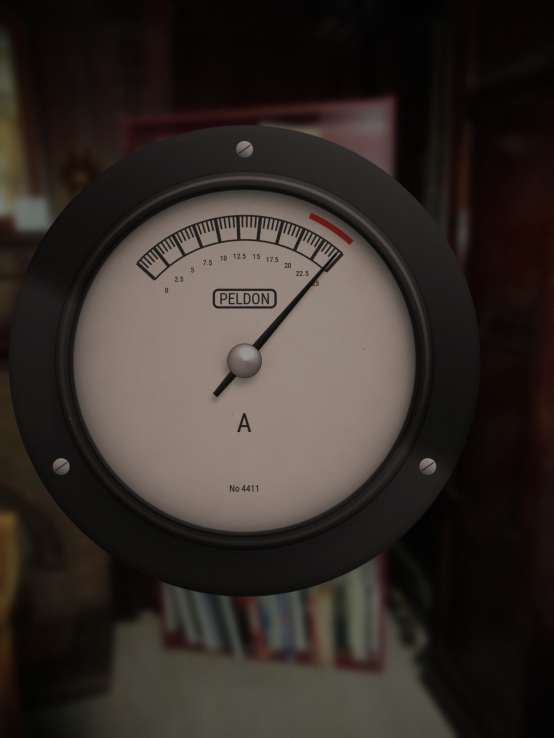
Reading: value=24.5 unit=A
